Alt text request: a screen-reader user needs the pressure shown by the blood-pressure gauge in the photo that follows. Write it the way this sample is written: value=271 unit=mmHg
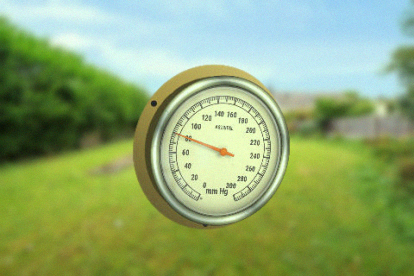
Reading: value=80 unit=mmHg
